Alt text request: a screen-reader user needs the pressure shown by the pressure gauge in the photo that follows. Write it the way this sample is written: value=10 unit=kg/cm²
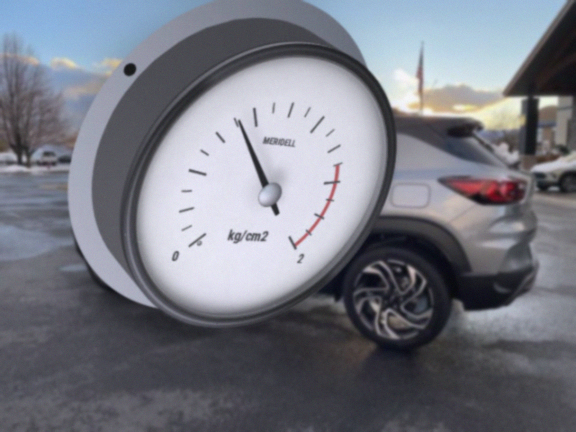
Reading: value=0.7 unit=kg/cm²
